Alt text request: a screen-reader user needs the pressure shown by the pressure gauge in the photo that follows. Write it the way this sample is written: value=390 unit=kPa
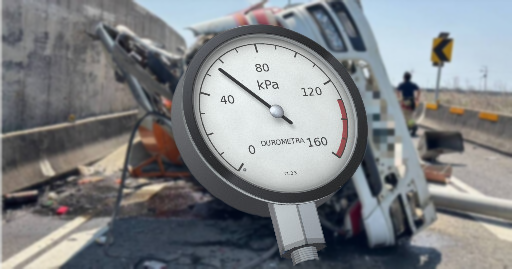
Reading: value=55 unit=kPa
